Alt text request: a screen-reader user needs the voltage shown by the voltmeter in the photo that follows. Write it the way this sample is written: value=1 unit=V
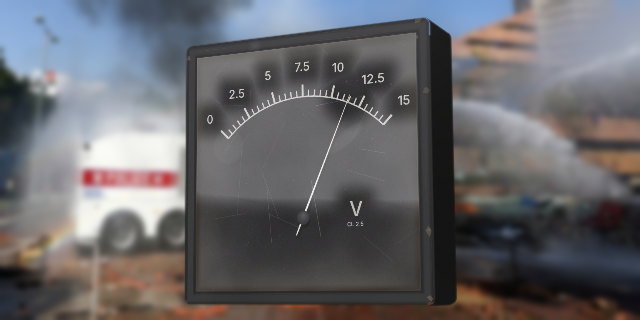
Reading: value=11.5 unit=V
